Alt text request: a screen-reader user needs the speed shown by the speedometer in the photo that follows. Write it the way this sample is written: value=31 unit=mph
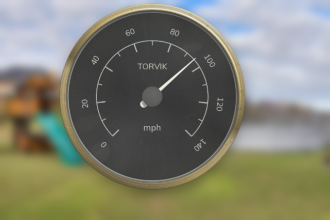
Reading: value=95 unit=mph
